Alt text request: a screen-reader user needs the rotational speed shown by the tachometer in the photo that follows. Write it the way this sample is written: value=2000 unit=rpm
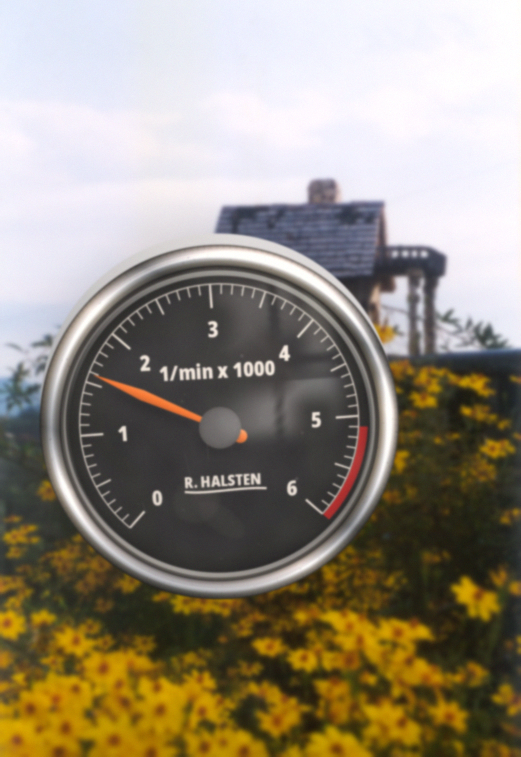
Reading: value=1600 unit=rpm
